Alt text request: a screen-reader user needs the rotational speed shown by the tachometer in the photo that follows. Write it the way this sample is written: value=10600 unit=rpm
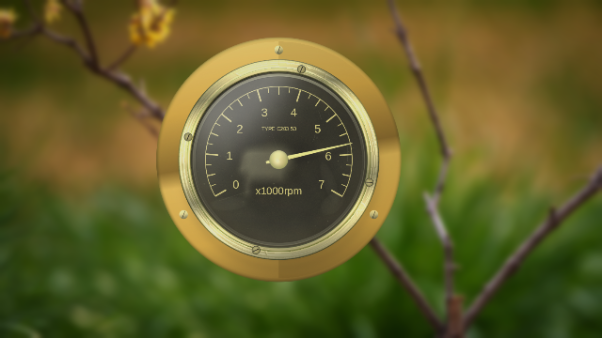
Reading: value=5750 unit=rpm
